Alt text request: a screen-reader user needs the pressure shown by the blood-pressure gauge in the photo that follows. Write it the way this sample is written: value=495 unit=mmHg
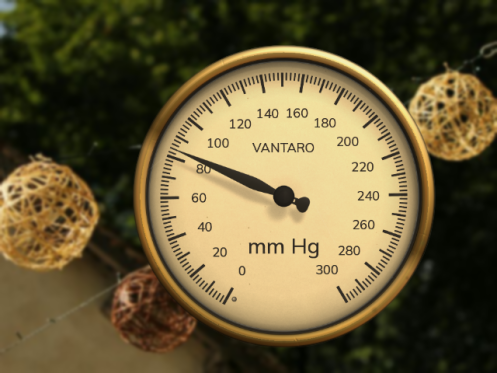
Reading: value=84 unit=mmHg
